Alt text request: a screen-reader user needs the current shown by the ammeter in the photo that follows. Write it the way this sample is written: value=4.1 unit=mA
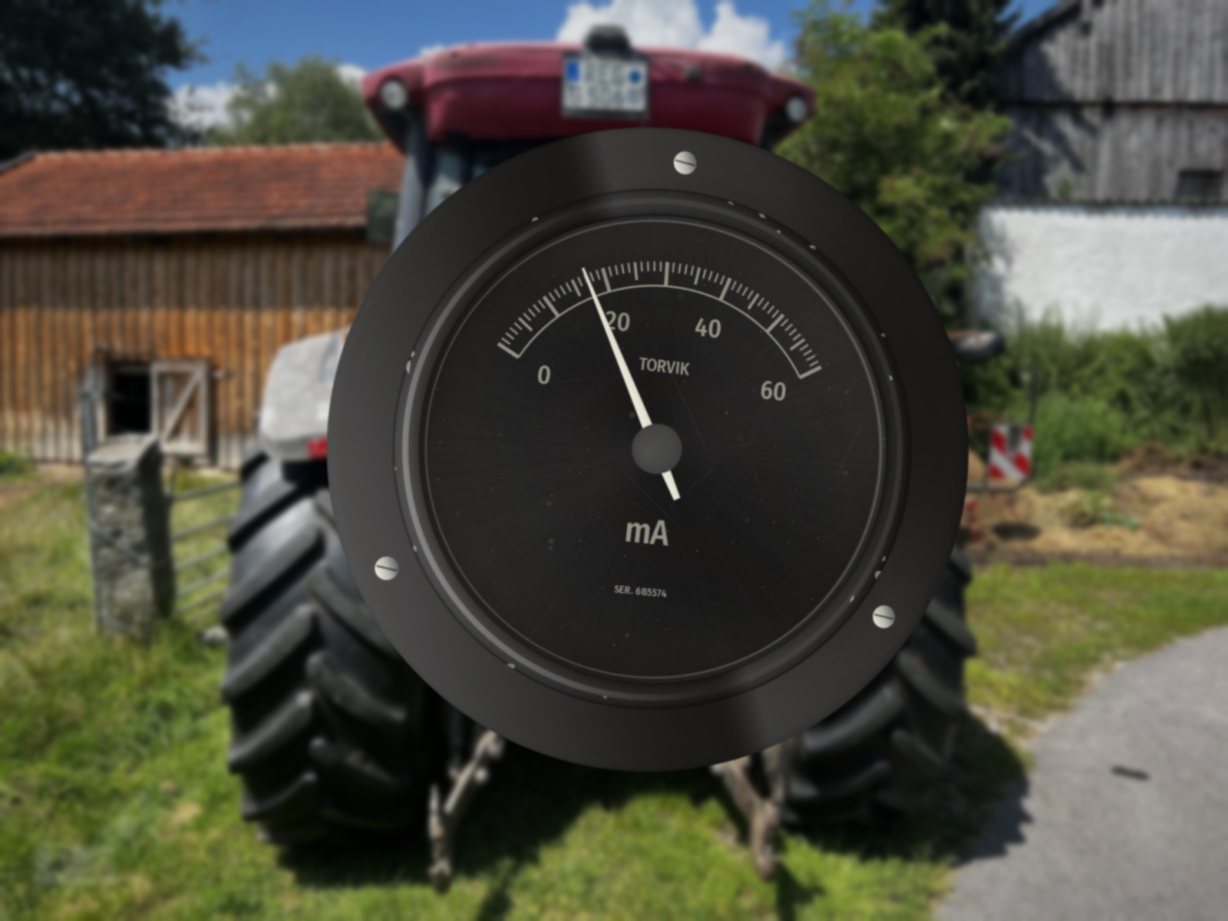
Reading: value=17 unit=mA
